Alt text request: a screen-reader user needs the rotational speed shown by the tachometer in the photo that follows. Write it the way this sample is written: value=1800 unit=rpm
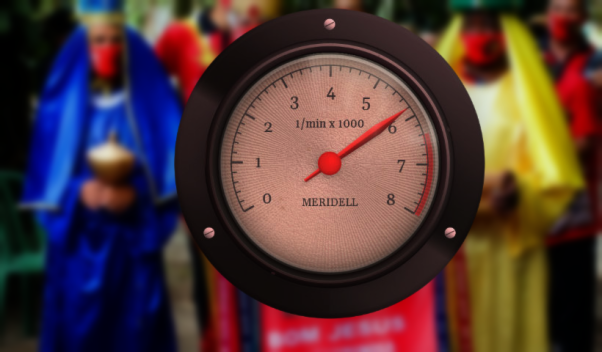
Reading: value=5800 unit=rpm
